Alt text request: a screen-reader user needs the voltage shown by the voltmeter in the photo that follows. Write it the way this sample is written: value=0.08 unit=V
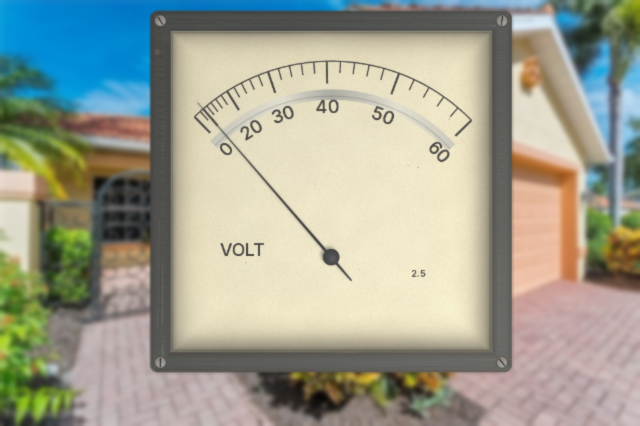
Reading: value=10 unit=V
